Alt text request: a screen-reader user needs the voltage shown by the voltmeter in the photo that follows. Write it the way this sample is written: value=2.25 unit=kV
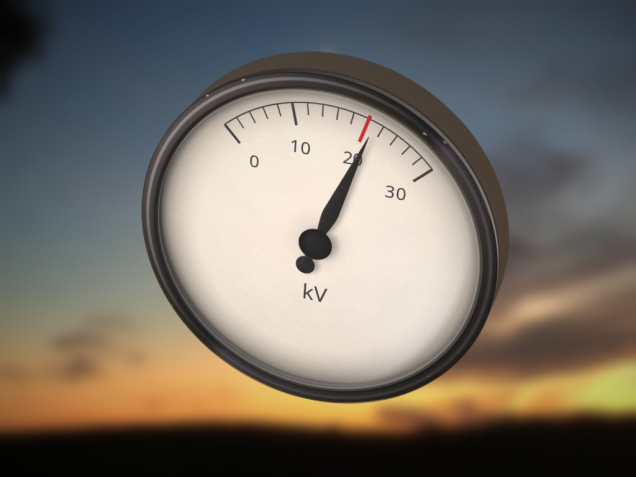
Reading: value=21 unit=kV
